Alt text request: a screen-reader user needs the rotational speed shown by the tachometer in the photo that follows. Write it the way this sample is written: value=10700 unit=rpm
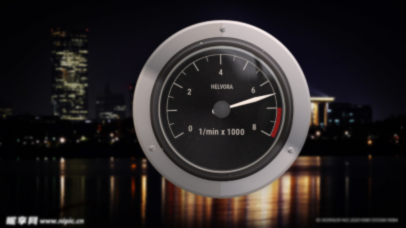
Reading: value=6500 unit=rpm
